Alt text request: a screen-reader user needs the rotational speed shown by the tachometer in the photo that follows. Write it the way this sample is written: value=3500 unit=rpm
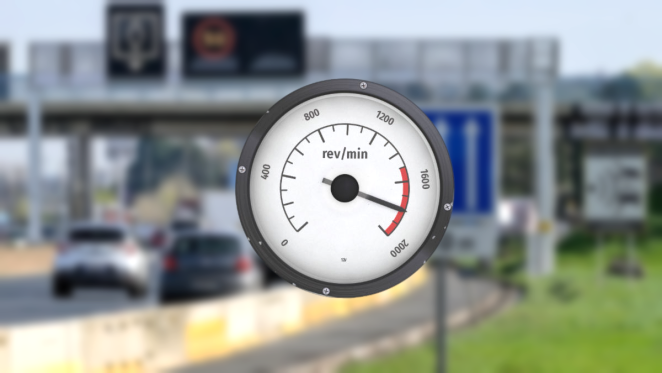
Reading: value=1800 unit=rpm
